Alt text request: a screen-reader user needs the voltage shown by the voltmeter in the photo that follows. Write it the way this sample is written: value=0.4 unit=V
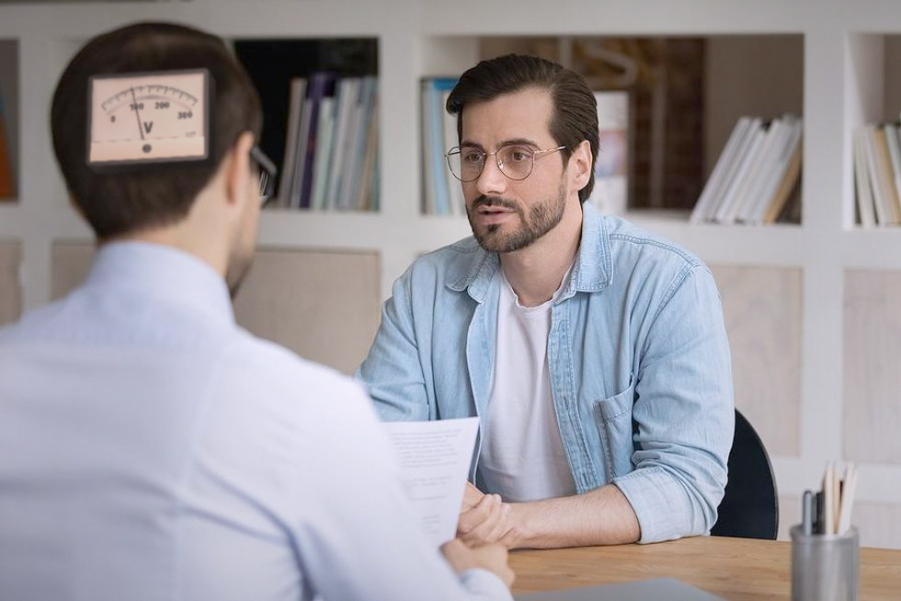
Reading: value=100 unit=V
